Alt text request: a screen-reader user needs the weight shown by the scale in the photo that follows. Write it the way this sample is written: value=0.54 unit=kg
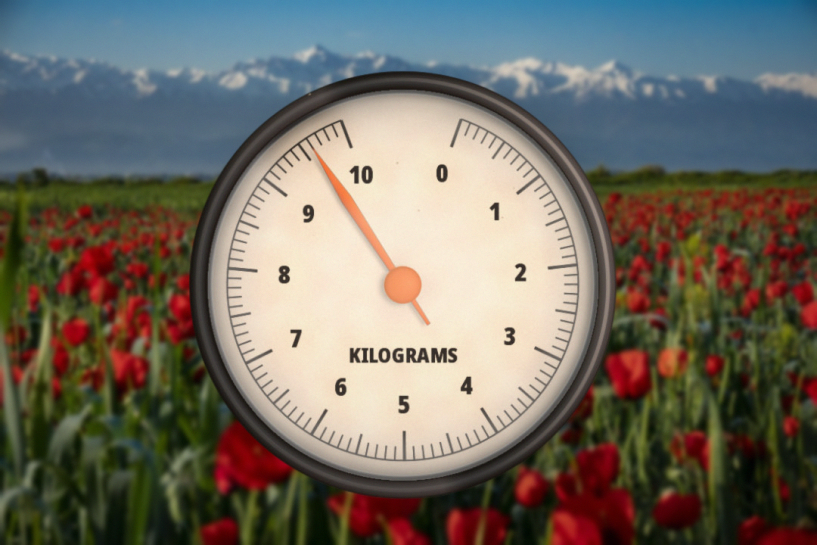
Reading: value=9.6 unit=kg
